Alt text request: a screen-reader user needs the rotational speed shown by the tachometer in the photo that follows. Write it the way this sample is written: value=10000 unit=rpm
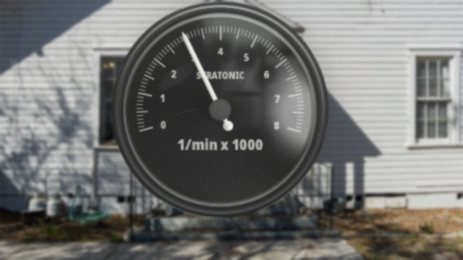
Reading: value=3000 unit=rpm
